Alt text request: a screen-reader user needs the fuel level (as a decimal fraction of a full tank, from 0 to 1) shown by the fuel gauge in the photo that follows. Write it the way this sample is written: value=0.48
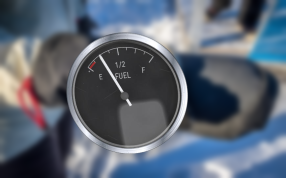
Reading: value=0.25
